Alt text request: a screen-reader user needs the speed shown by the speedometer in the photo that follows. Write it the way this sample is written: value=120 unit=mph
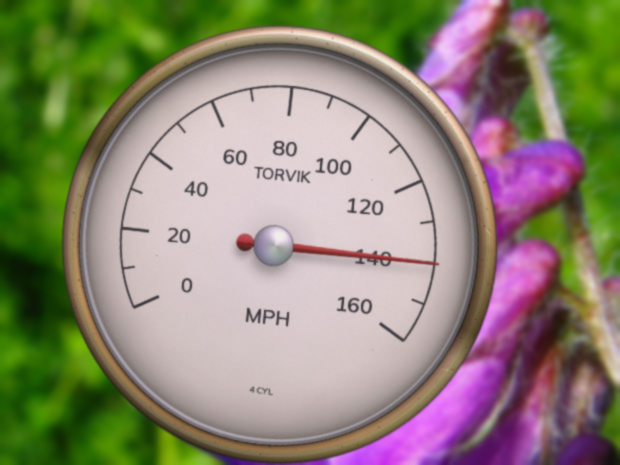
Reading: value=140 unit=mph
